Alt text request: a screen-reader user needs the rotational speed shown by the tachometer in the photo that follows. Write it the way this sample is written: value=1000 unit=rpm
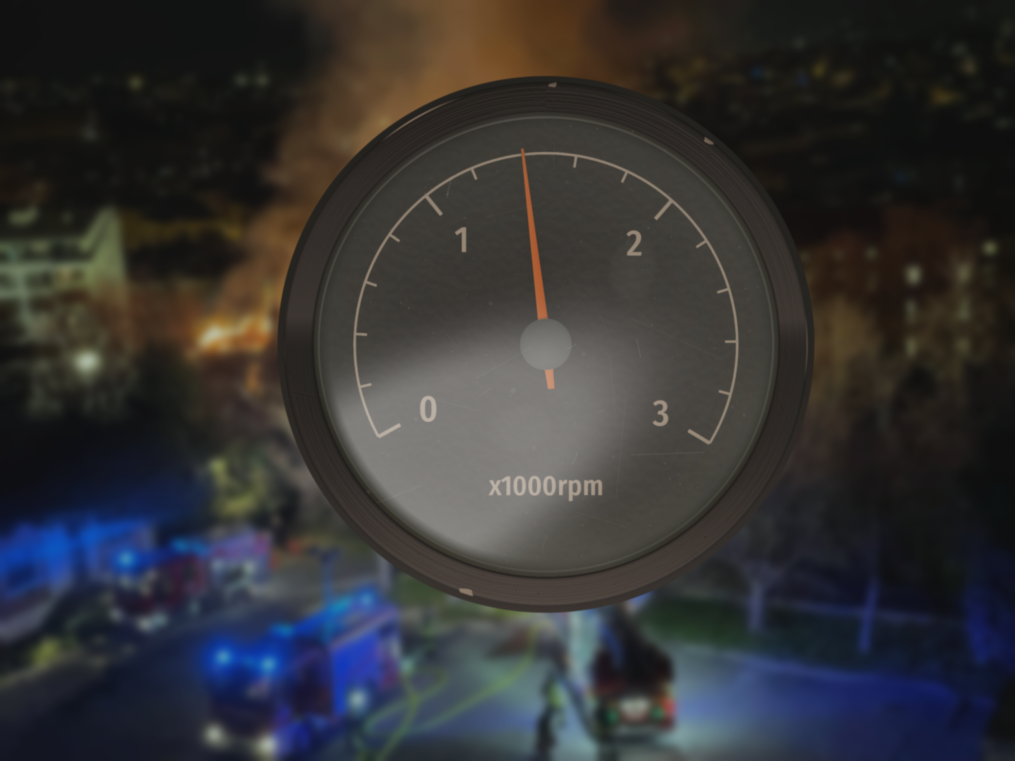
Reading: value=1400 unit=rpm
